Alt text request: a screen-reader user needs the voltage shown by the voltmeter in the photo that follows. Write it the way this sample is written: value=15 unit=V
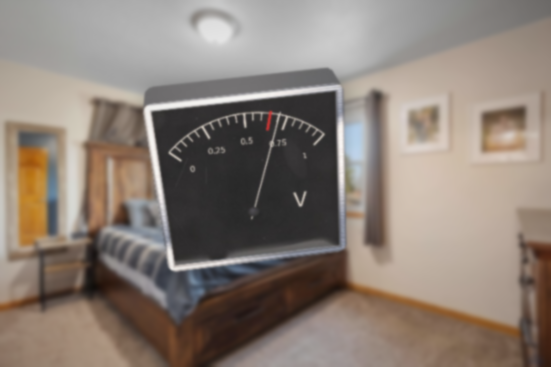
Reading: value=0.7 unit=V
